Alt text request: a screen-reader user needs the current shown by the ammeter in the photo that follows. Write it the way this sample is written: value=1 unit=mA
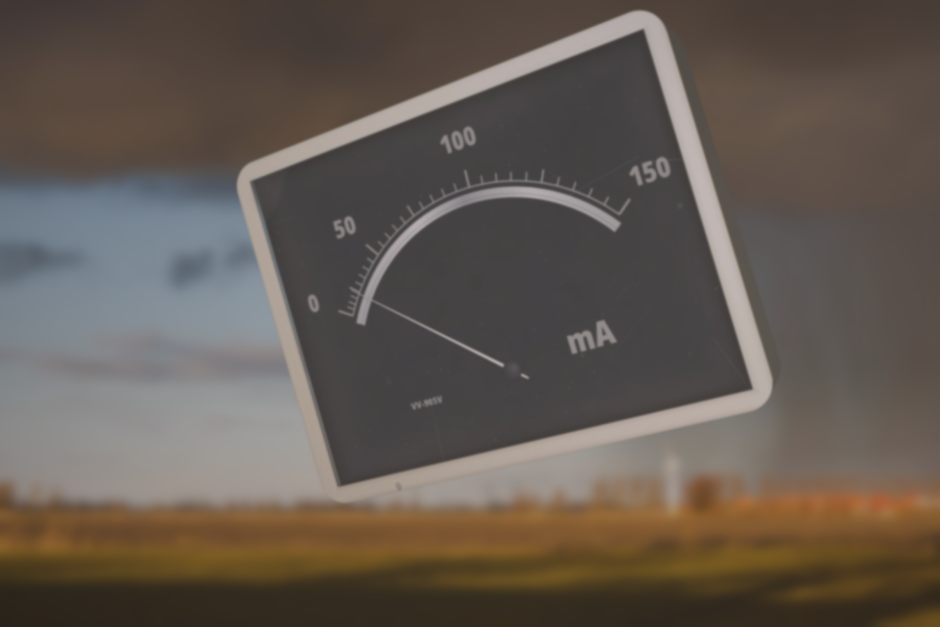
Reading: value=25 unit=mA
